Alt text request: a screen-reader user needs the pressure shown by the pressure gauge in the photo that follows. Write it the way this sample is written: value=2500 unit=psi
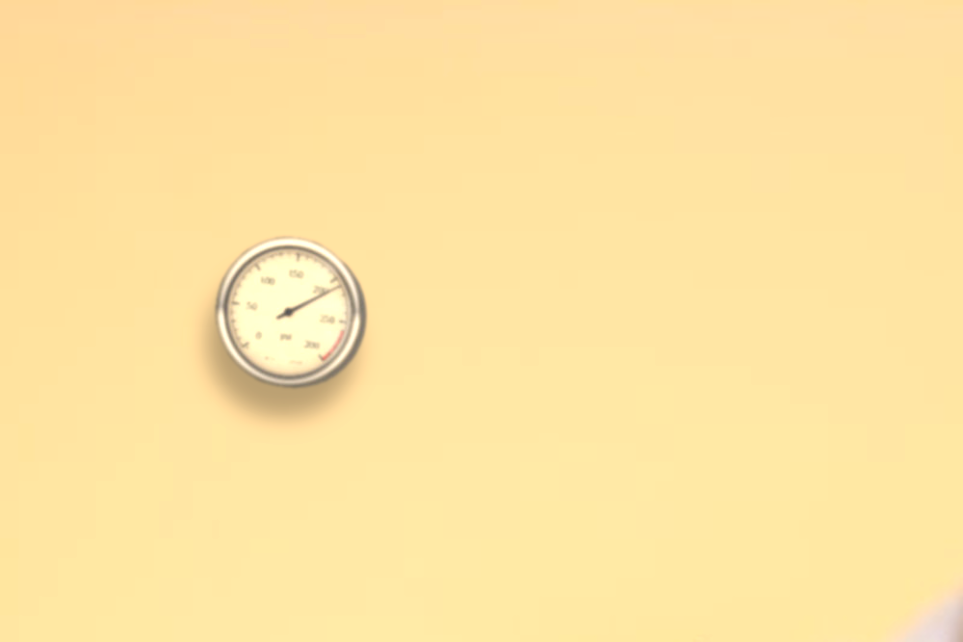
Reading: value=210 unit=psi
